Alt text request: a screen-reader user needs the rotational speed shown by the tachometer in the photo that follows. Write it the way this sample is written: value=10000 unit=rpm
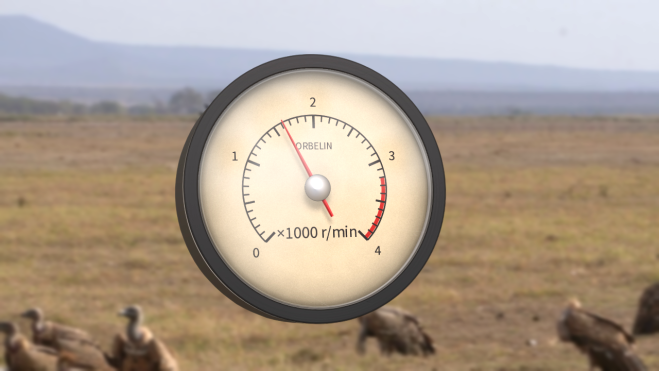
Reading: value=1600 unit=rpm
